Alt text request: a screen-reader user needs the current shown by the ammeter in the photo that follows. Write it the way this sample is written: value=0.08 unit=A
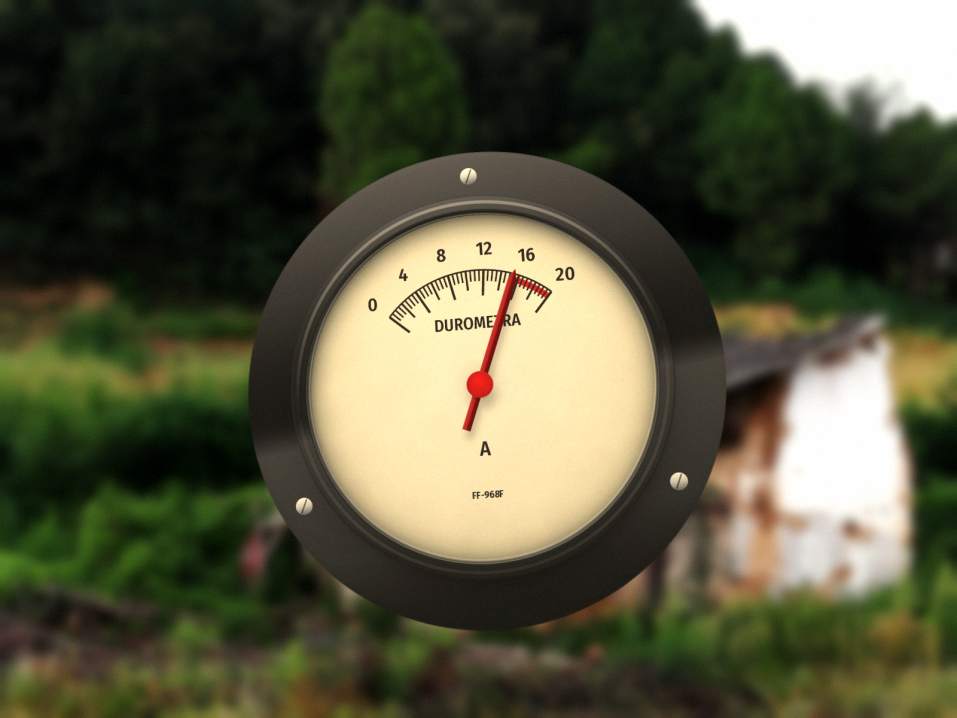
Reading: value=15.5 unit=A
